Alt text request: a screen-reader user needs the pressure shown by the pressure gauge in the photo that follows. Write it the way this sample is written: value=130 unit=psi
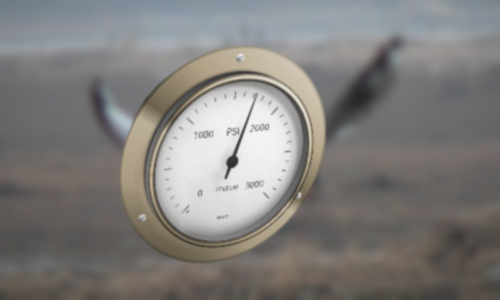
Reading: value=1700 unit=psi
